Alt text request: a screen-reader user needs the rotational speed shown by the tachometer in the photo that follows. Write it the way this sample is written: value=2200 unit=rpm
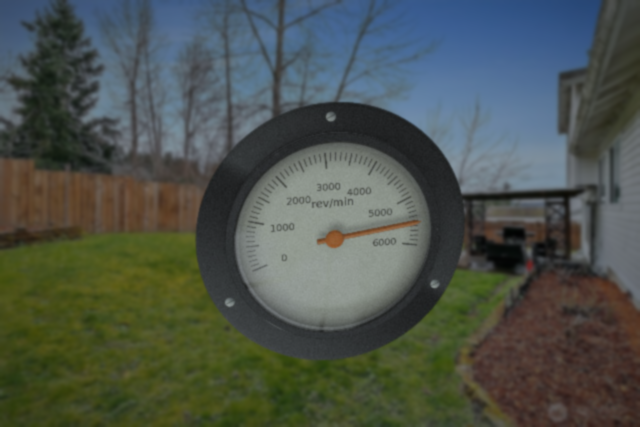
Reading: value=5500 unit=rpm
